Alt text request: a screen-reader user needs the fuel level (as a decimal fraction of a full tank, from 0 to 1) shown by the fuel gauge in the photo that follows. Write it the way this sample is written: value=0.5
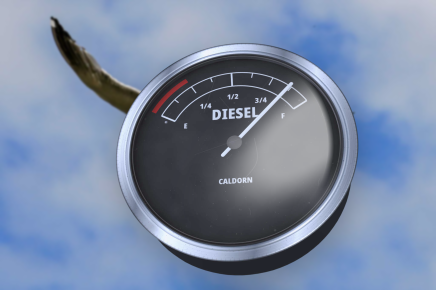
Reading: value=0.875
